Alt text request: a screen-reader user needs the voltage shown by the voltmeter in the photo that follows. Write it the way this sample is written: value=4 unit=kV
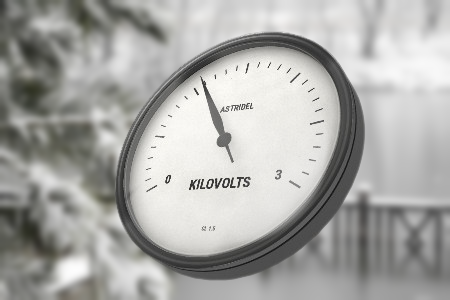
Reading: value=1.1 unit=kV
